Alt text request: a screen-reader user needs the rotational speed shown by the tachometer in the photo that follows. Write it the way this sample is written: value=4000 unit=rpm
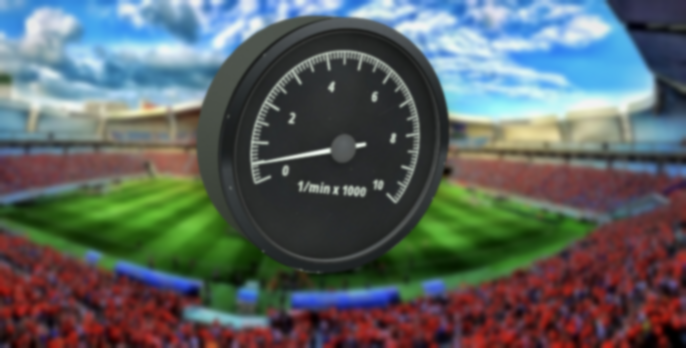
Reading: value=500 unit=rpm
